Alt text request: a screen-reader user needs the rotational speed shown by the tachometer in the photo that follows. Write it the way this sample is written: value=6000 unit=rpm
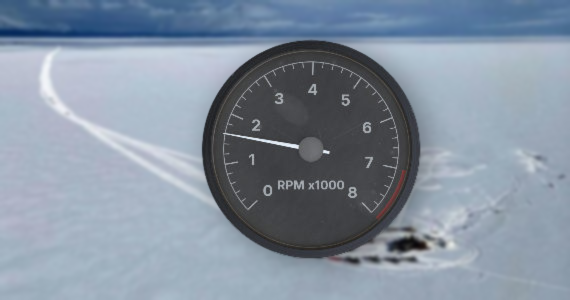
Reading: value=1600 unit=rpm
